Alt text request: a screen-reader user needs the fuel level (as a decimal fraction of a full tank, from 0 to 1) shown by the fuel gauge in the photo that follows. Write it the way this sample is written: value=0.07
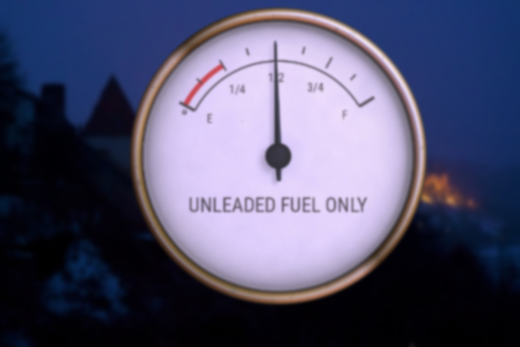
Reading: value=0.5
